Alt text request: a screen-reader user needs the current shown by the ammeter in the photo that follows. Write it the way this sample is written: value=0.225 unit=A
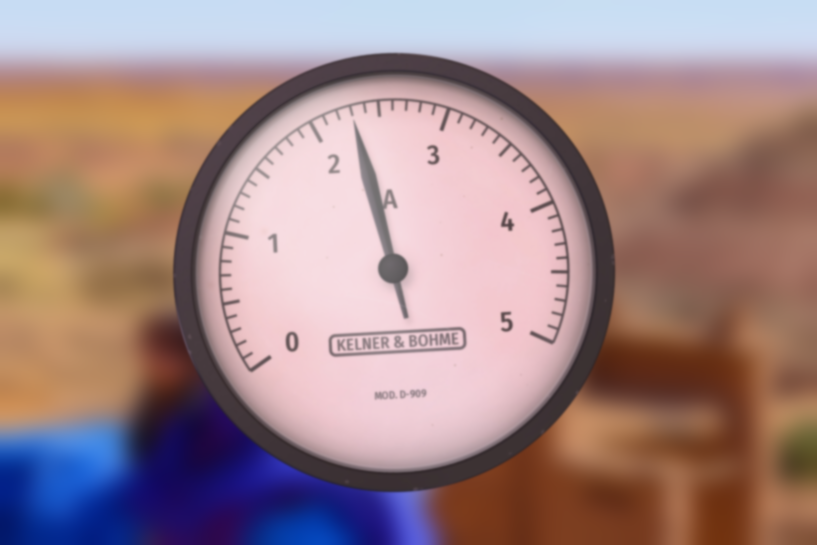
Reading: value=2.3 unit=A
